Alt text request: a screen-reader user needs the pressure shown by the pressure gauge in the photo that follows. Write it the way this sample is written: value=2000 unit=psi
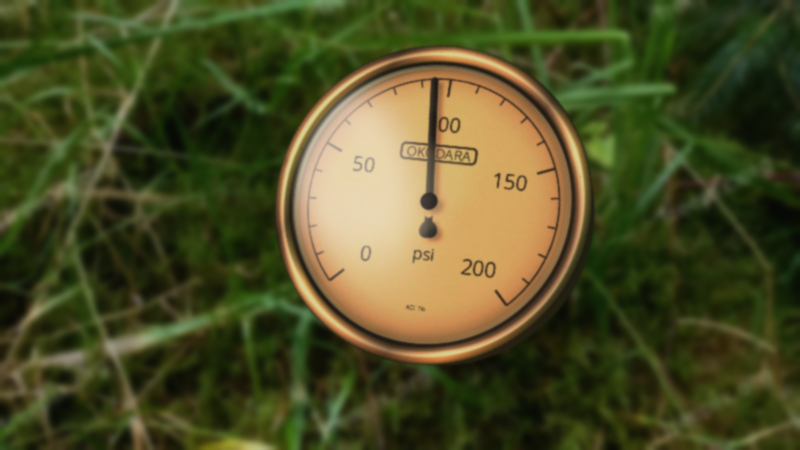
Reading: value=95 unit=psi
